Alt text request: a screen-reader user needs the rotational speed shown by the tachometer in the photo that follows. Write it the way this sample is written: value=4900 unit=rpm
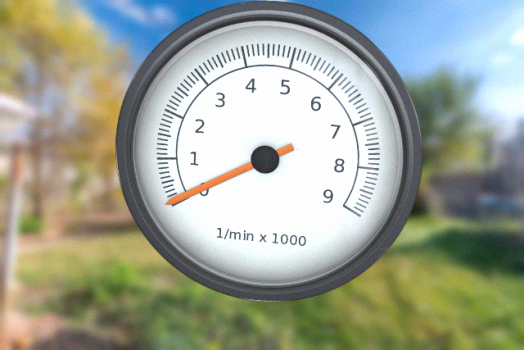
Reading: value=100 unit=rpm
